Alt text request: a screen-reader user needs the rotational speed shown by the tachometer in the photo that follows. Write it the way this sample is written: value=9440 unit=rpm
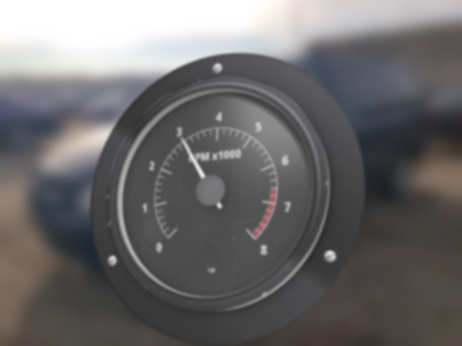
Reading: value=3000 unit=rpm
